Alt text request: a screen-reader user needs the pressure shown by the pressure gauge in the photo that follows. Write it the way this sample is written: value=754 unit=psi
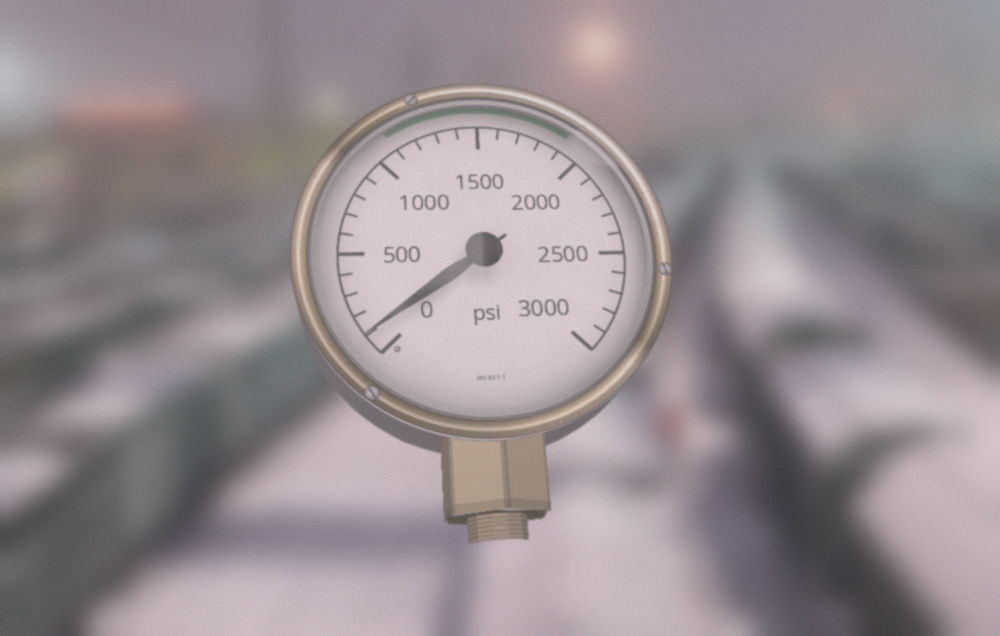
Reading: value=100 unit=psi
